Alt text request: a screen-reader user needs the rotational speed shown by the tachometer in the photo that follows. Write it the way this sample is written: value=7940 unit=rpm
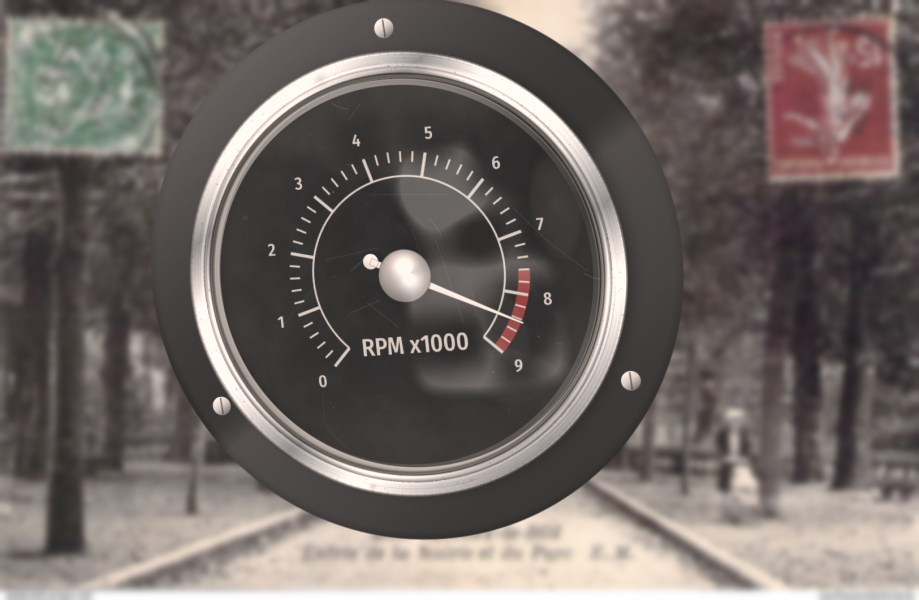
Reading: value=8400 unit=rpm
